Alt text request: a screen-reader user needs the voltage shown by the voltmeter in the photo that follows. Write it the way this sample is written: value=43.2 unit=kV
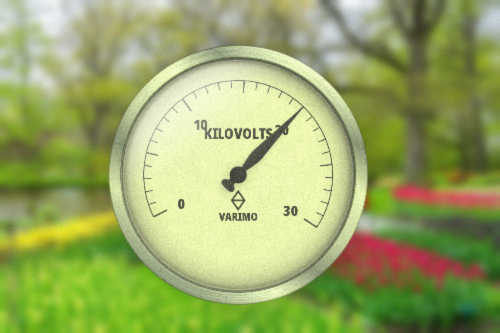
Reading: value=20 unit=kV
